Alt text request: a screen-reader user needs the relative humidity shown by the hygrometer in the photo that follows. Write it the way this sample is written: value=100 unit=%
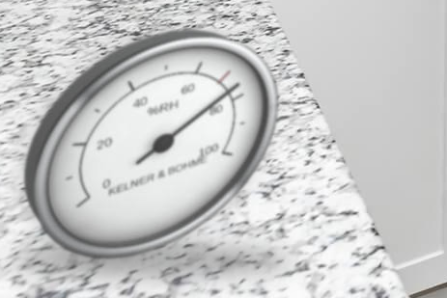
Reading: value=75 unit=%
